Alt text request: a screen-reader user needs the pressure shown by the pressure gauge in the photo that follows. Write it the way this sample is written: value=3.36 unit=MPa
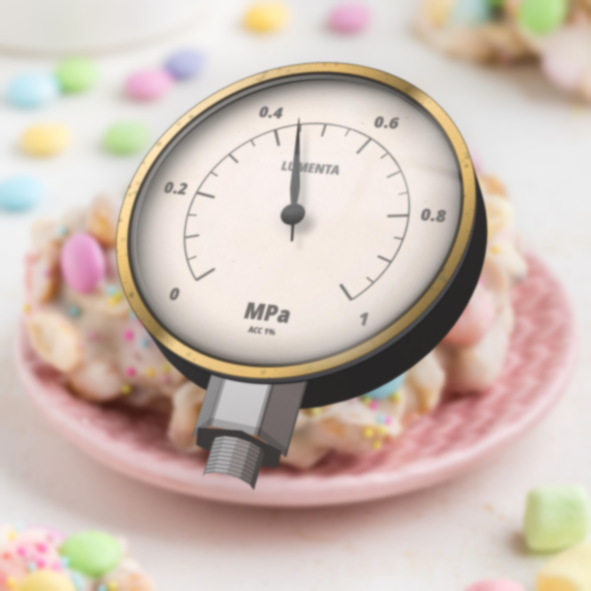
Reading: value=0.45 unit=MPa
